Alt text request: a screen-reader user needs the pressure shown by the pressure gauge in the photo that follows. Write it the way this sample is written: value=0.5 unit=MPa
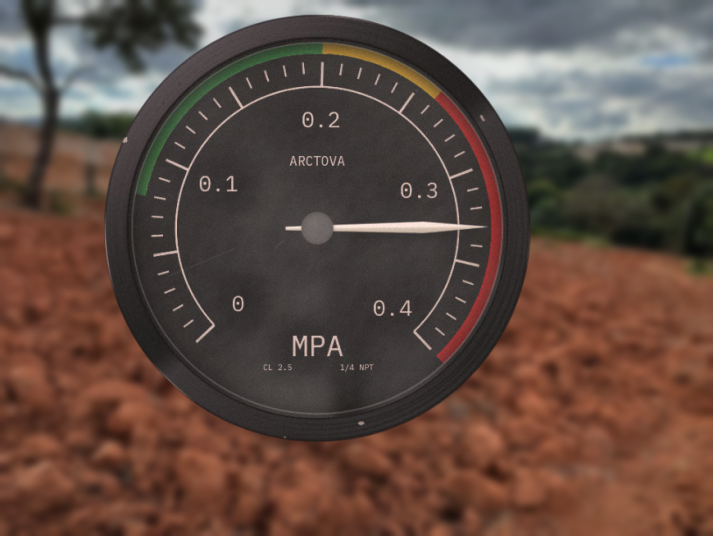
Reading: value=0.33 unit=MPa
